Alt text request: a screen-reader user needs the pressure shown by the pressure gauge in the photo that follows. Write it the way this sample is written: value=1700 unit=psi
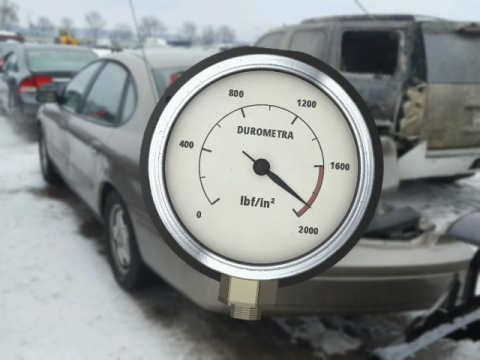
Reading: value=1900 unit=psi
